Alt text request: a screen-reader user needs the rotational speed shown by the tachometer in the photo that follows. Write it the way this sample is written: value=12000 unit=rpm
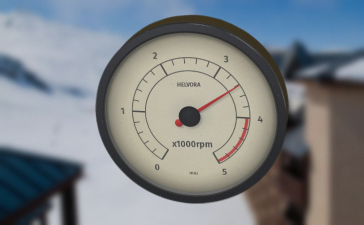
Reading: value=3400 unit=rpm
